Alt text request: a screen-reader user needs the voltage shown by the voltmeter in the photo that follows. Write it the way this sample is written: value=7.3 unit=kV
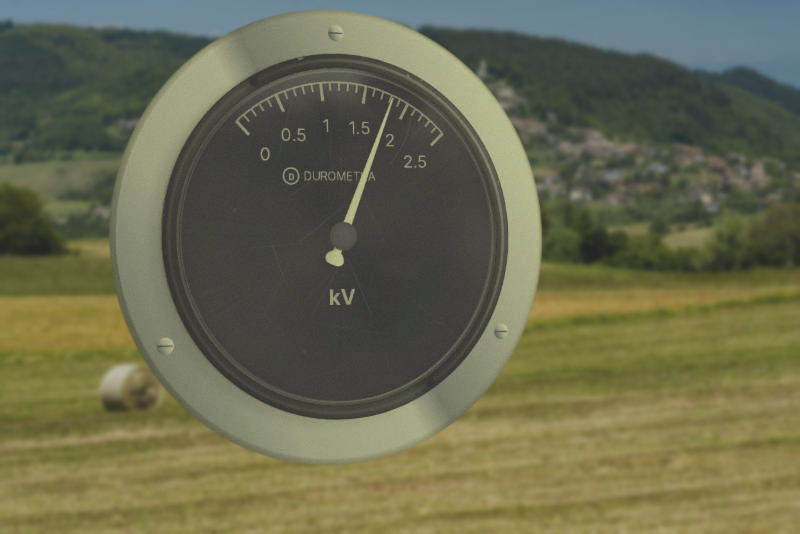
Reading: value=1.8 unit=kV
